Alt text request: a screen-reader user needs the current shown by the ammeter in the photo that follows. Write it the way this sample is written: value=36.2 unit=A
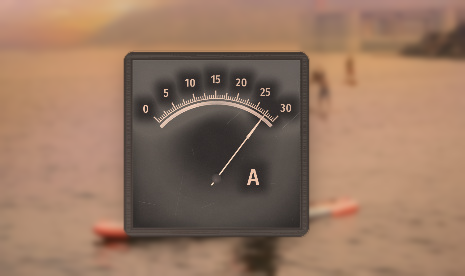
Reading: value=27.5 unit=A
